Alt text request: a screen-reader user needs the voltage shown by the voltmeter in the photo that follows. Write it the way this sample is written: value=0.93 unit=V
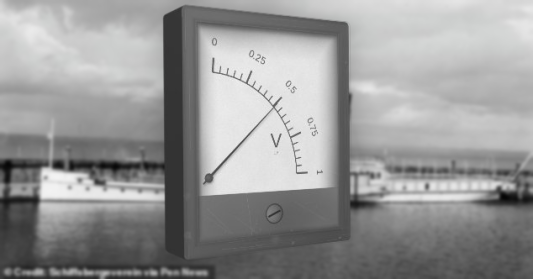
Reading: value=0.5 unit=V
